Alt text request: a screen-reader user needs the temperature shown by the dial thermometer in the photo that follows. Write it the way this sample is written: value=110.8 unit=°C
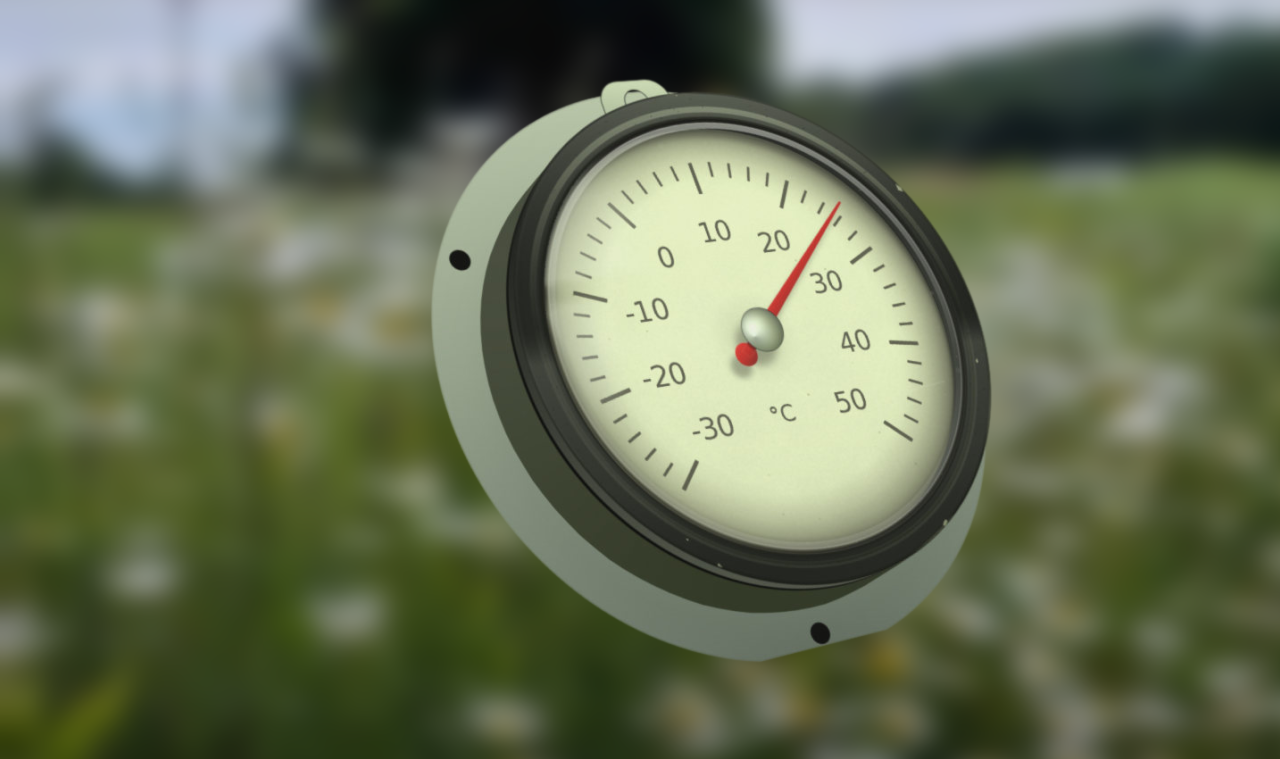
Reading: value=25 unit=°C
